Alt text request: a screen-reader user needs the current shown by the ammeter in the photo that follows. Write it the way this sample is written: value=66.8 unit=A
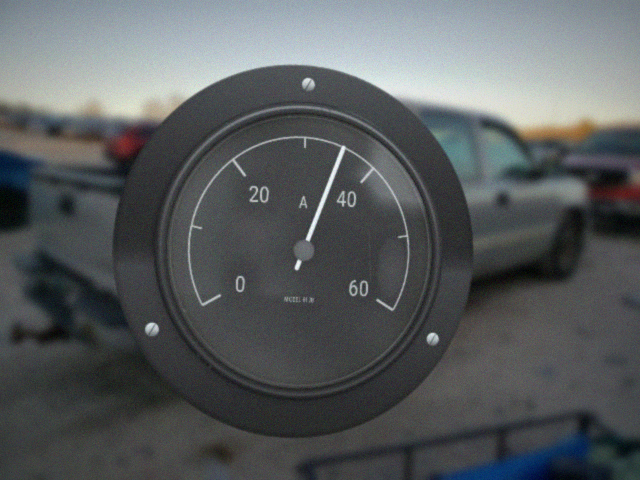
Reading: value=35 unit=A
